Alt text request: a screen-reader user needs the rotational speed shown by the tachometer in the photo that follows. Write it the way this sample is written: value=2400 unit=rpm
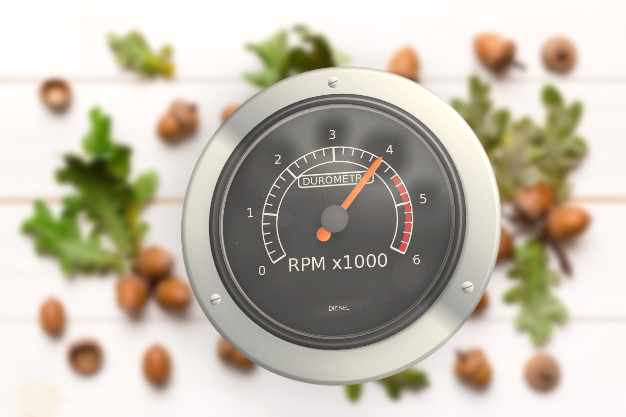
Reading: value=4000 unit=rpm
